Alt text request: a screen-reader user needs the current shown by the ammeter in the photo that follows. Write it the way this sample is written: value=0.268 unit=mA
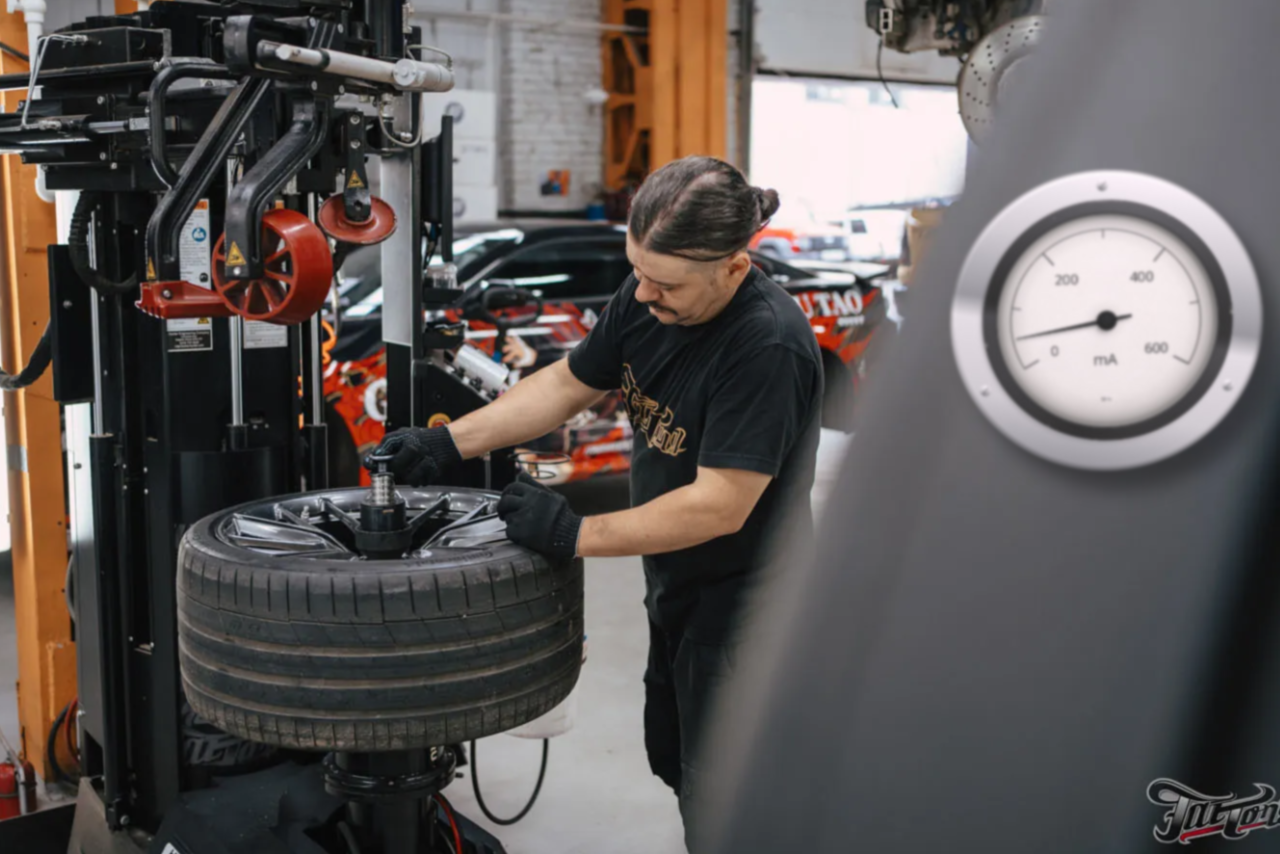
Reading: value=50 unit=mA
